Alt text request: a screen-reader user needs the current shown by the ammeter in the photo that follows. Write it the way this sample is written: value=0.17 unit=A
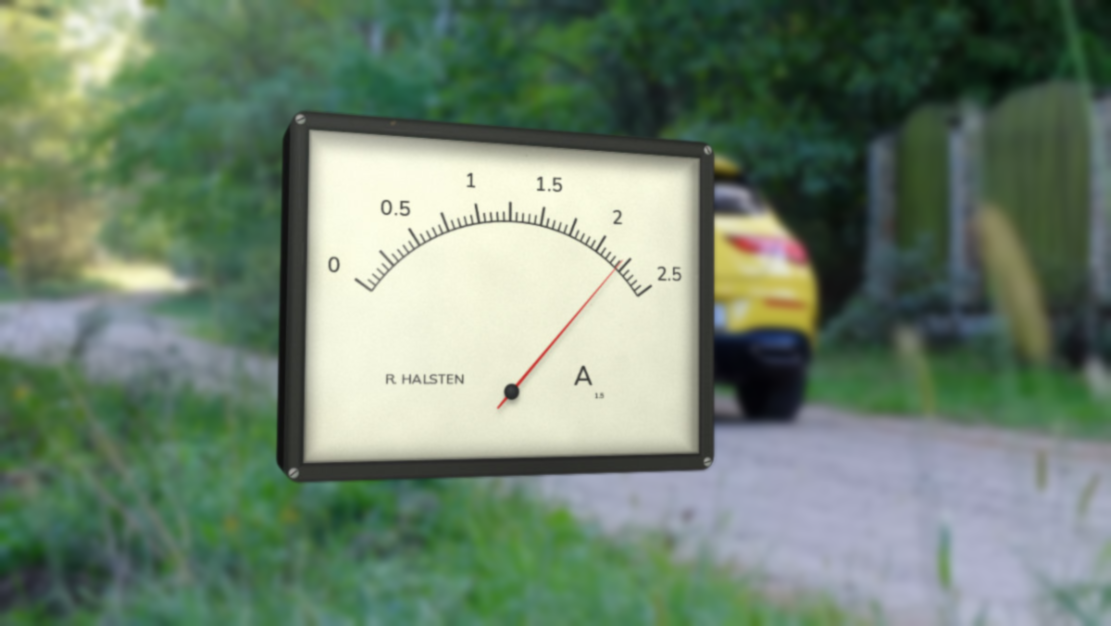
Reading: value=2.2 unit=A
